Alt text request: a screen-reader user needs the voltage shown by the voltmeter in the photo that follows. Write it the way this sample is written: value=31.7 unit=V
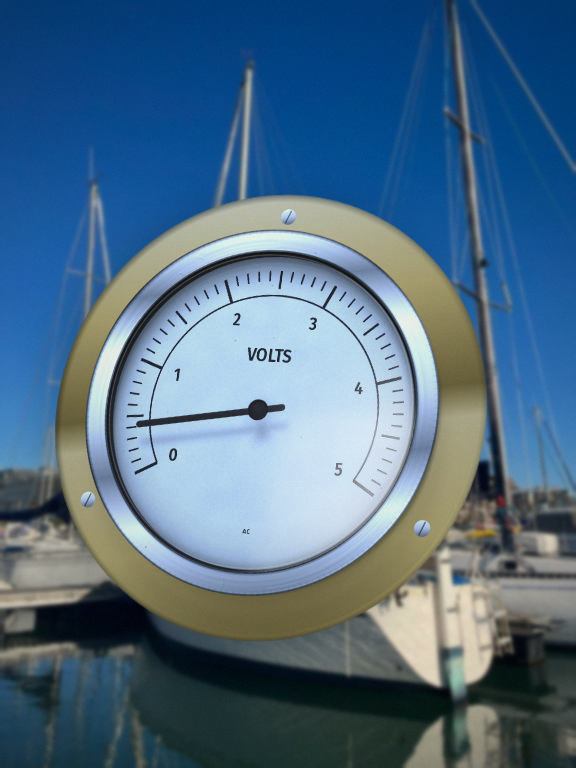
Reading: value=0.4 unit=V
